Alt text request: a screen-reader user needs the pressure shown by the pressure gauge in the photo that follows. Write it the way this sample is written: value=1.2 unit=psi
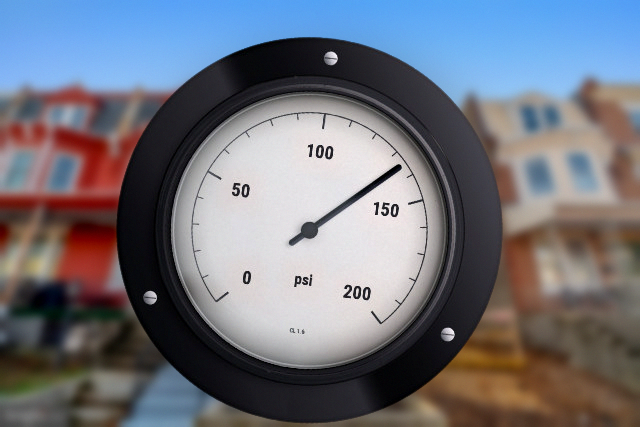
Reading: value=135 unit=psi
